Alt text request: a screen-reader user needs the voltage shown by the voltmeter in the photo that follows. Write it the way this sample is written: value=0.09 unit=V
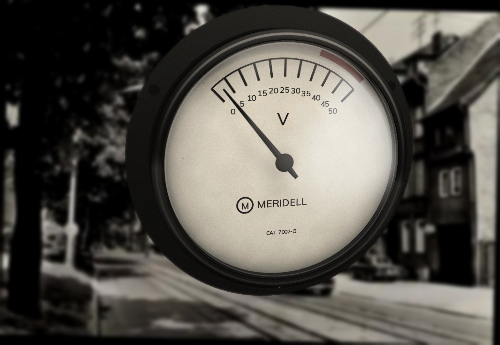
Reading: value=2.5 unit=V
